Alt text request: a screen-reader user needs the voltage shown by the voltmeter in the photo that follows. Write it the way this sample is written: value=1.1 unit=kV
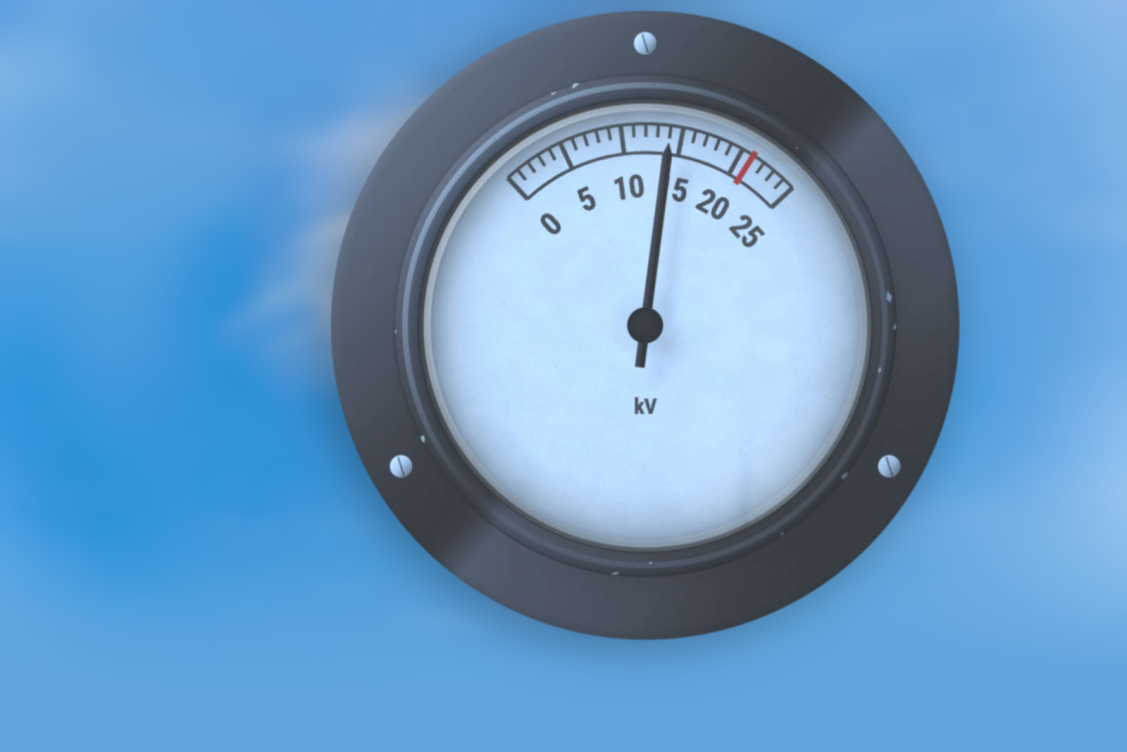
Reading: value=14 unit=kV
